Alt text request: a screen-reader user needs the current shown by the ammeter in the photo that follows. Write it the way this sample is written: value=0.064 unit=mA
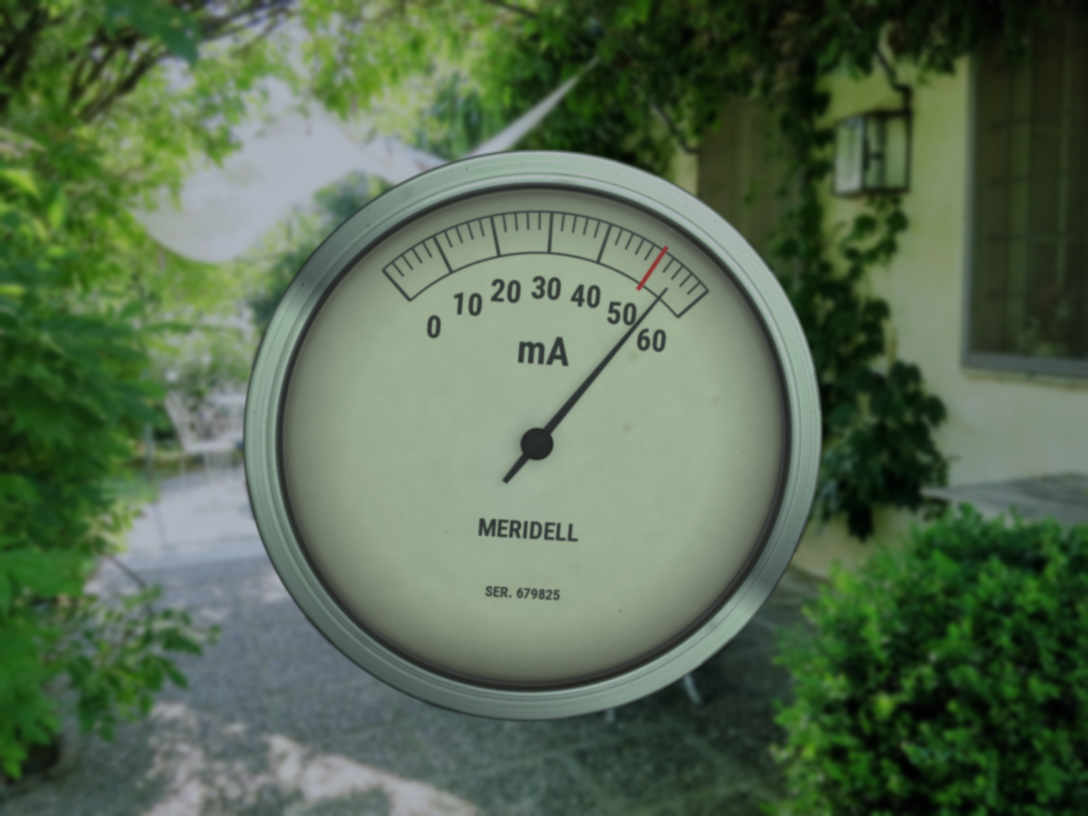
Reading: value=54 unit=mA
